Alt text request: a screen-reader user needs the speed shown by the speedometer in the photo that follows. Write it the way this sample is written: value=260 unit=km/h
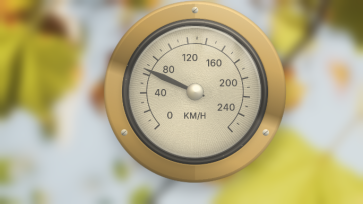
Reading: value=65 unit=km/h
